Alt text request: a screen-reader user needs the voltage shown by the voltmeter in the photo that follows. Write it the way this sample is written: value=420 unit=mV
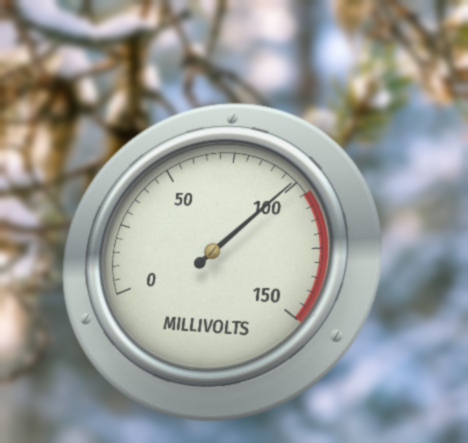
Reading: value=100 unit=mV
